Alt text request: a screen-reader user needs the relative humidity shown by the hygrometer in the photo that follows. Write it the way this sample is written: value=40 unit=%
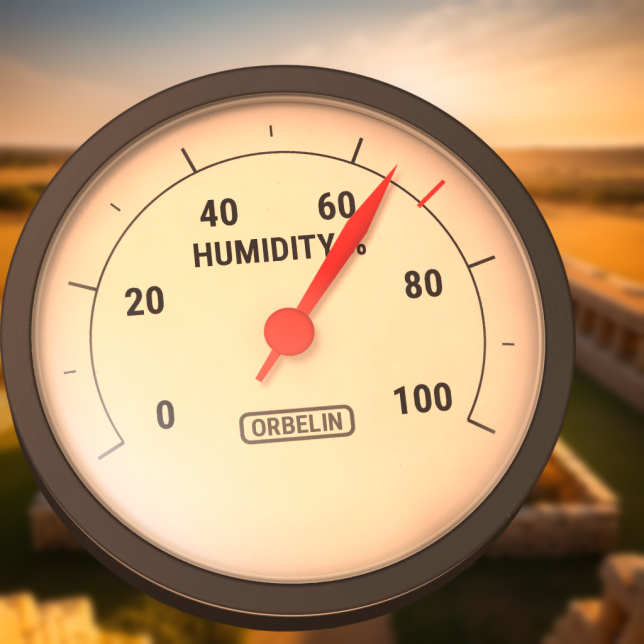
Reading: value=65 unit=%
